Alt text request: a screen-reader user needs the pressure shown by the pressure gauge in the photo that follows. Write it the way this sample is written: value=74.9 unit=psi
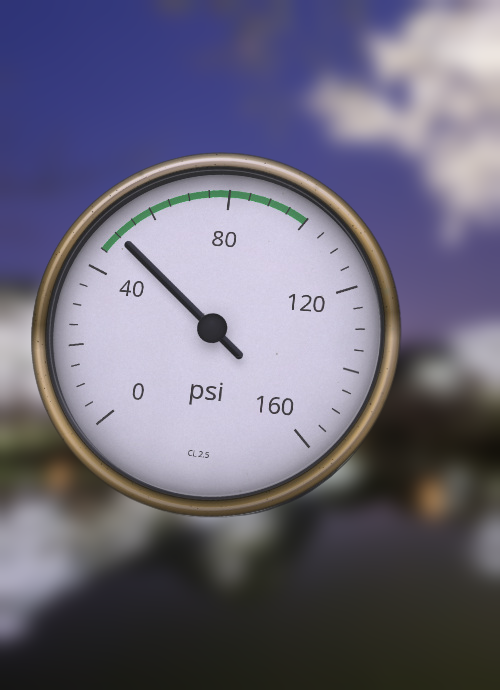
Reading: value=50 unit=psi
